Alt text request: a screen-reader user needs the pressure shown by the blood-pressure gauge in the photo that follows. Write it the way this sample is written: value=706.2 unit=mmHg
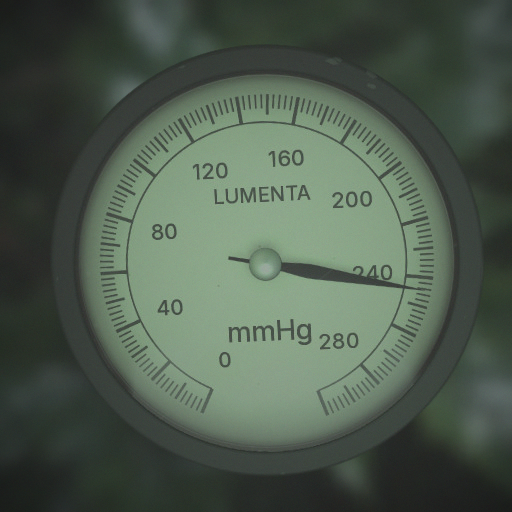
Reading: value=244 unit=mmHg
